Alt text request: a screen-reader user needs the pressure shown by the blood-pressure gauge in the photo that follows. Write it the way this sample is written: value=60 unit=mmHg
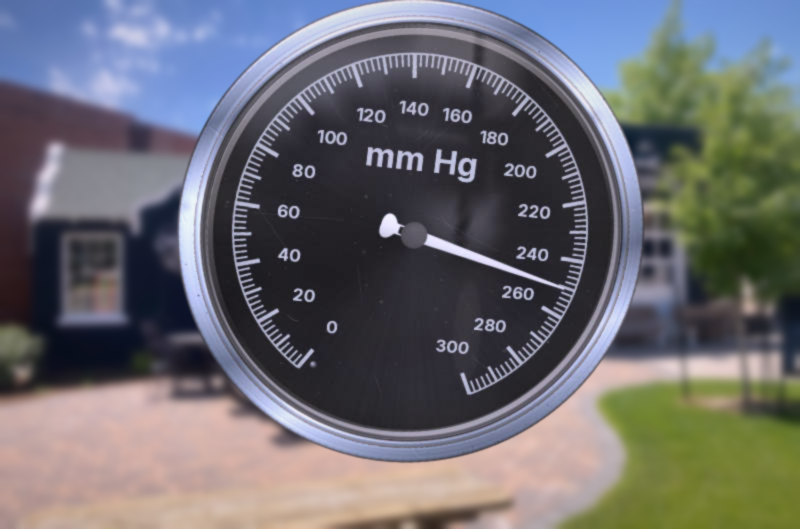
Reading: value=250 unit=mmHg
